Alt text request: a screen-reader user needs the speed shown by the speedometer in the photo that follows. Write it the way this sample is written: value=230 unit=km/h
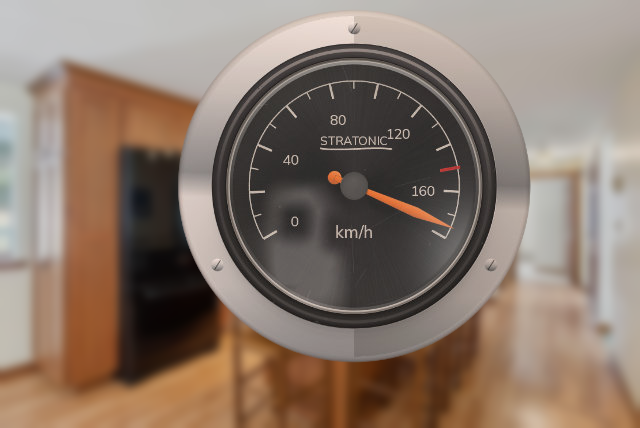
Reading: value=175 unit=km/h
